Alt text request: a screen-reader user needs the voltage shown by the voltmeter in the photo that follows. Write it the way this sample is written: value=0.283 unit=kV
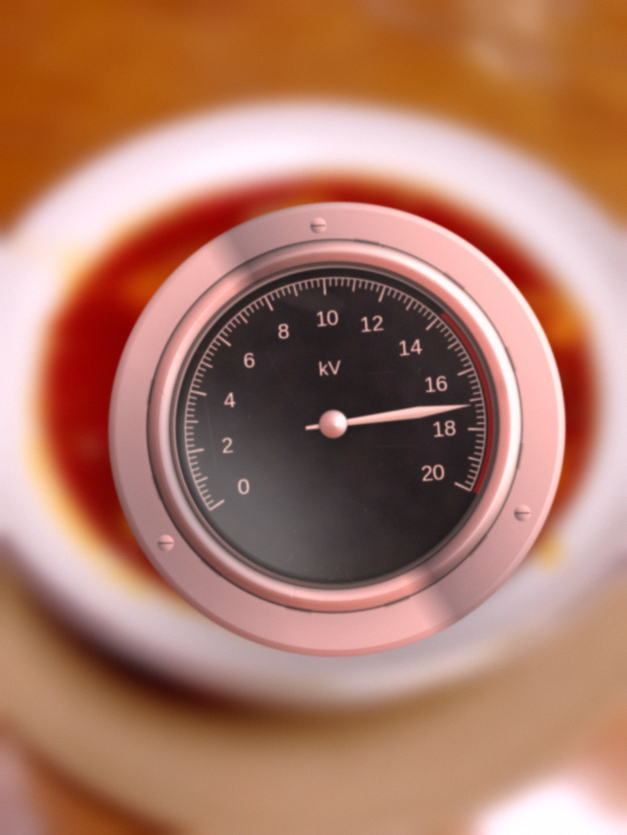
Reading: value=17.2 unit=kV
